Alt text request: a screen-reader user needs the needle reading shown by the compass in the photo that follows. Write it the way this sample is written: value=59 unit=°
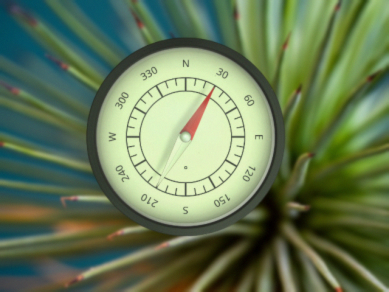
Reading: value=30 unit=°
